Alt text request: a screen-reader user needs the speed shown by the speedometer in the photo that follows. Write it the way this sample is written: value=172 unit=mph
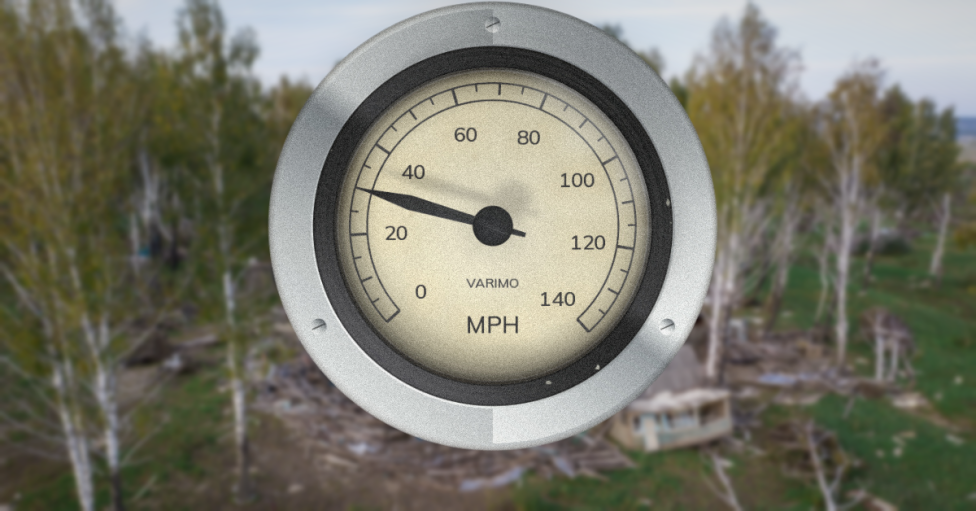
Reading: value=30 unit=mph
